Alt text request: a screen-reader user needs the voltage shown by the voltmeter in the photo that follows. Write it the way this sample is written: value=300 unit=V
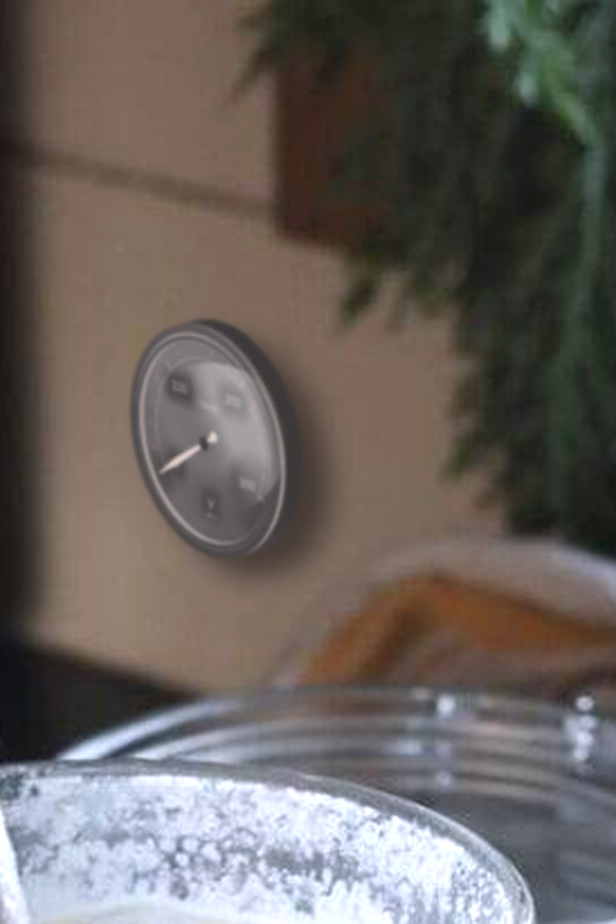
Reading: value=0 unit=V
